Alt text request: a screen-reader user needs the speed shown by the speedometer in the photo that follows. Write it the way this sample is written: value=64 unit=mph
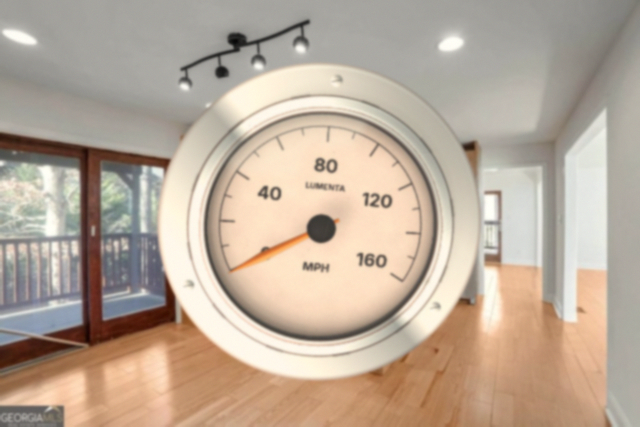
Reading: value=0 unit=mph
